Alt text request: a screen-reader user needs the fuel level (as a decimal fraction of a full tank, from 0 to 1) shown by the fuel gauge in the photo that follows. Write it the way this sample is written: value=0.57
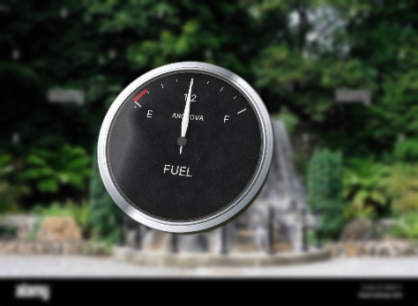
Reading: value=0.5
